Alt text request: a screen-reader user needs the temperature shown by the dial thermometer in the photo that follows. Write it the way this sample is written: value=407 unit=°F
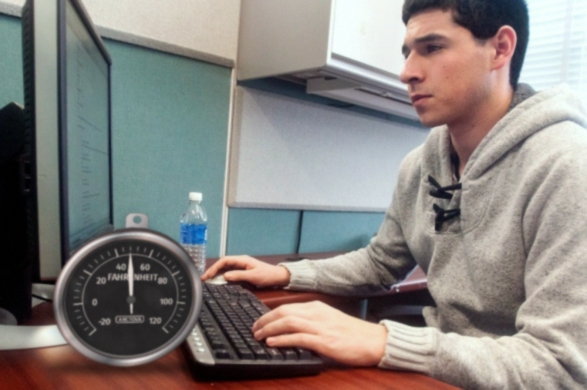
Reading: value=48 unit=°F
